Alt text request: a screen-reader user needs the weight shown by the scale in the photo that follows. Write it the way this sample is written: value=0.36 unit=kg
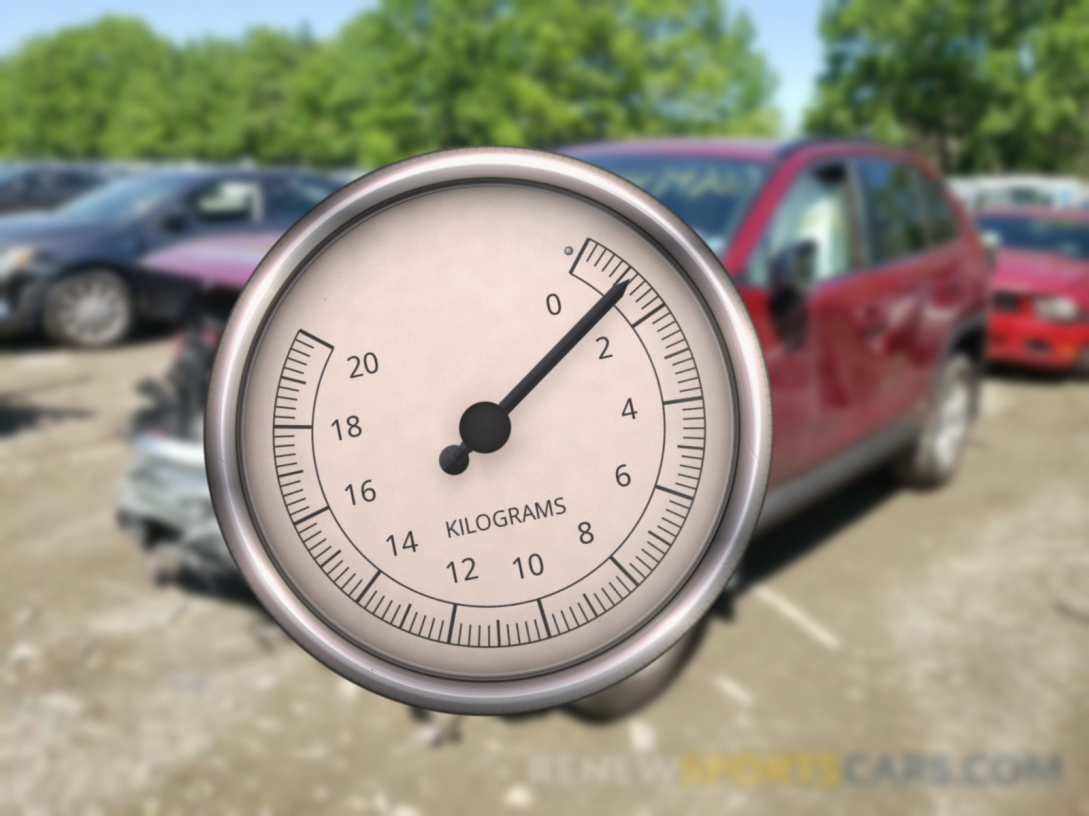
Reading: value=1.2 unit=kg
